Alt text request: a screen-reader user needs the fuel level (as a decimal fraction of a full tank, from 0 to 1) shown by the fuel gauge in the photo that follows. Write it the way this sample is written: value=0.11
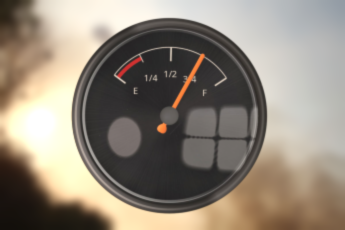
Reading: value=0.75
